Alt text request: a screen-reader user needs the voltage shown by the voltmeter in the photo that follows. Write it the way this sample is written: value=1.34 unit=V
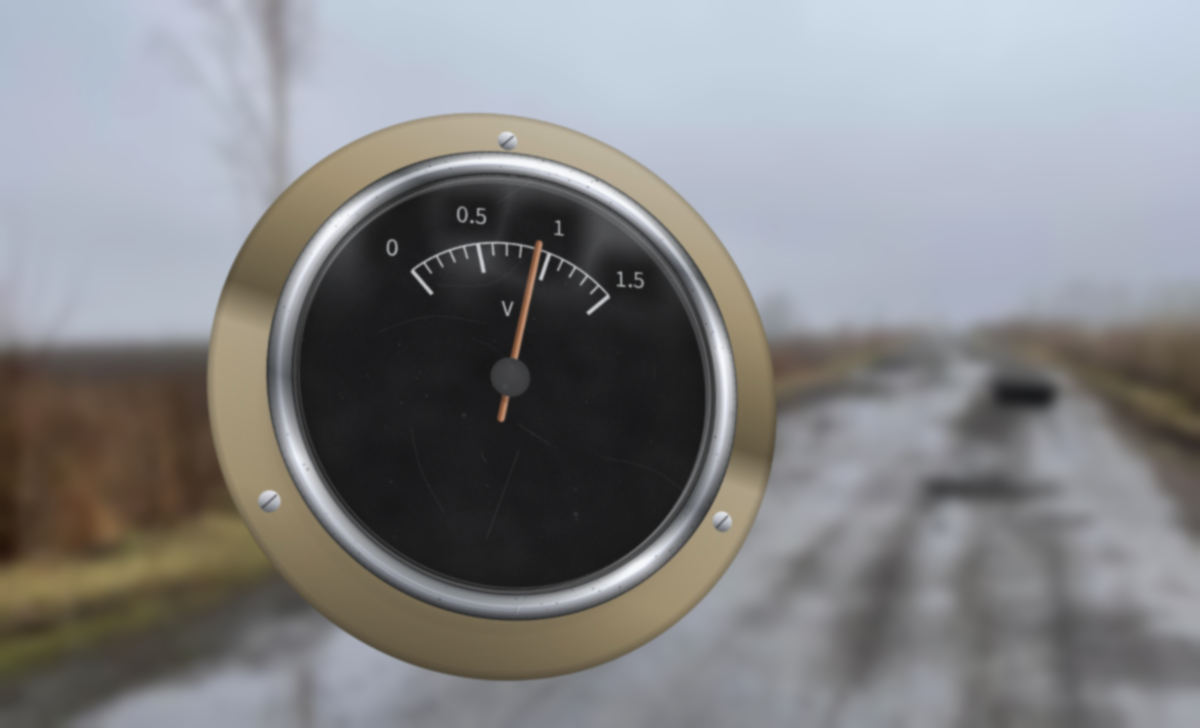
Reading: value=0.9 unit=V
